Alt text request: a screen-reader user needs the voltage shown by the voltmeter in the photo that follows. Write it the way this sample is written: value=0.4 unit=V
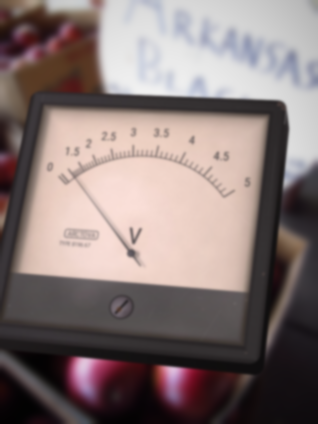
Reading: value=1 unit=V
